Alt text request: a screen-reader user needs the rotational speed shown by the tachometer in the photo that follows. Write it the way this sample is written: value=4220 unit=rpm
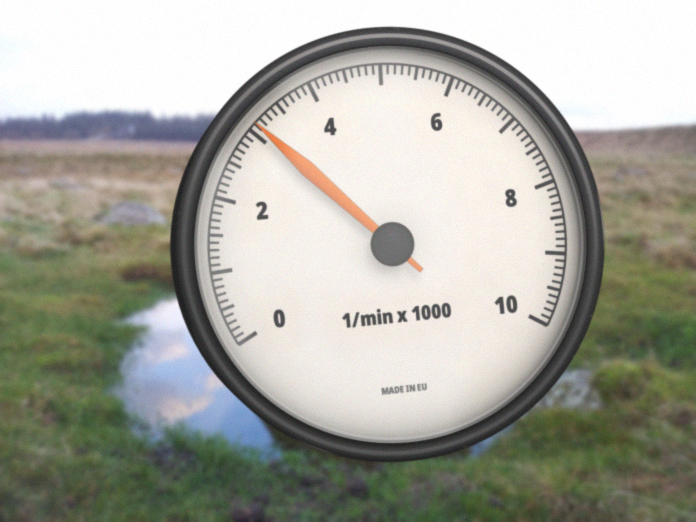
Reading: value=3100 unit=rpm
